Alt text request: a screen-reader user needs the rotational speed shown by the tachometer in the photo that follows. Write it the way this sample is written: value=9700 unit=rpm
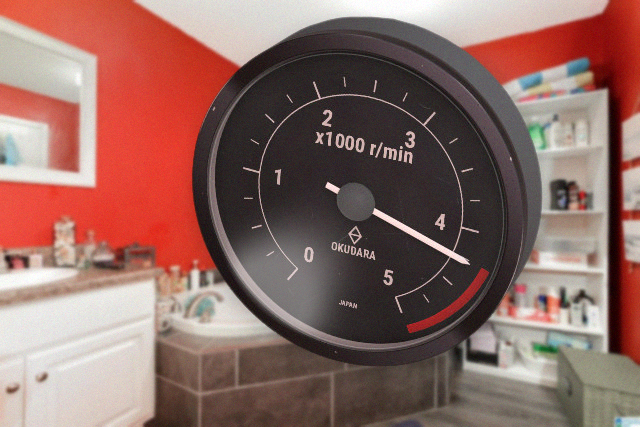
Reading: value=4250 unit=rpm
